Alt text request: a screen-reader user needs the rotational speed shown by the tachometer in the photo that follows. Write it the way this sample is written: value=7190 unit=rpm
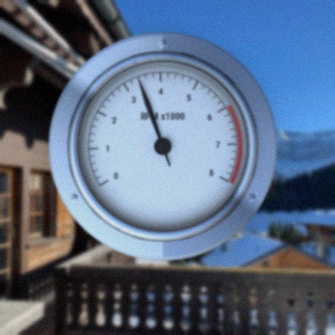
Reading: value=3400 unit=rpm
